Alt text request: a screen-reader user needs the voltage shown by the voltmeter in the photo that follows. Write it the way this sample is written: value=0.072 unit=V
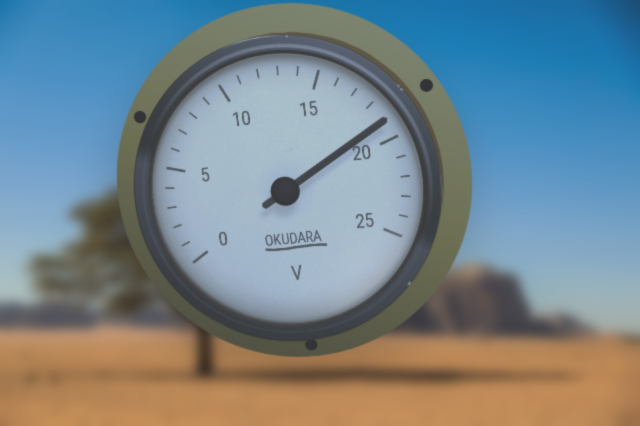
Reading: value=19 unit=V
